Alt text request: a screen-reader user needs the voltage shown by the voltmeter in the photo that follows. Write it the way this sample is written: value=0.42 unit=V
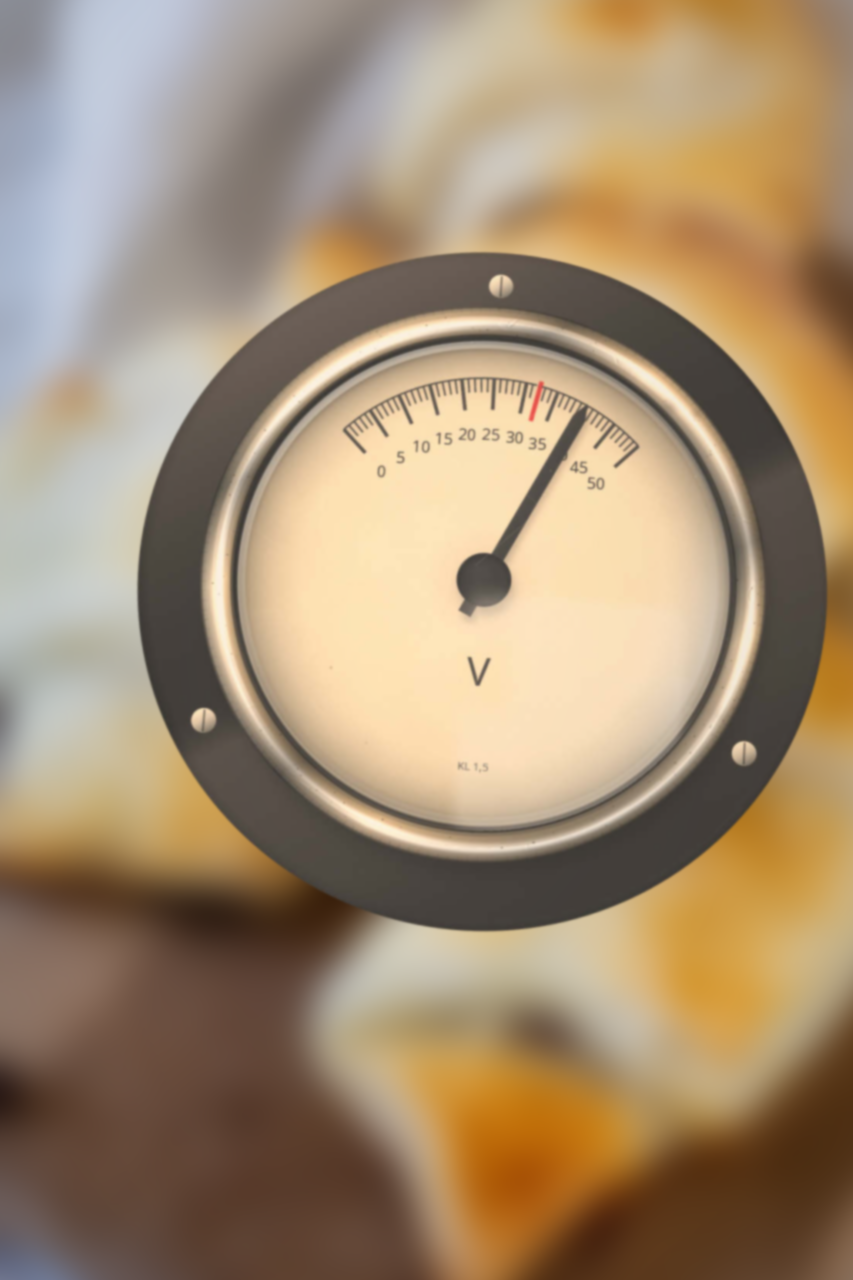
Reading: value=40 unit=V
